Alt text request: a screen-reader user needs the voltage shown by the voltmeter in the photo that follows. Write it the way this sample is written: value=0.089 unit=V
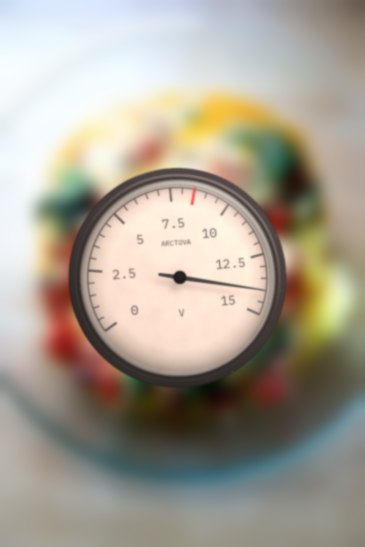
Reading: value=14 unit=V
